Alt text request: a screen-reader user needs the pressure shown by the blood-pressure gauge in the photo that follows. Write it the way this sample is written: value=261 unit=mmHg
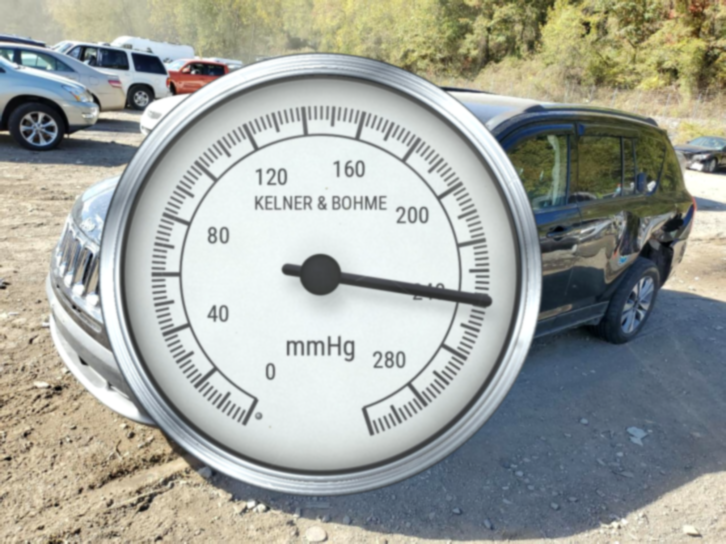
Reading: value=240 unit=mmHg
